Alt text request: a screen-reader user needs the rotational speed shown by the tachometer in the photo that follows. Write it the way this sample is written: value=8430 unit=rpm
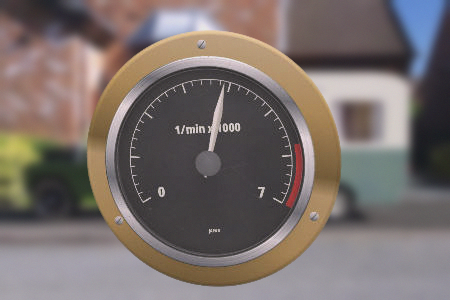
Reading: value=3900 unit=rpm
